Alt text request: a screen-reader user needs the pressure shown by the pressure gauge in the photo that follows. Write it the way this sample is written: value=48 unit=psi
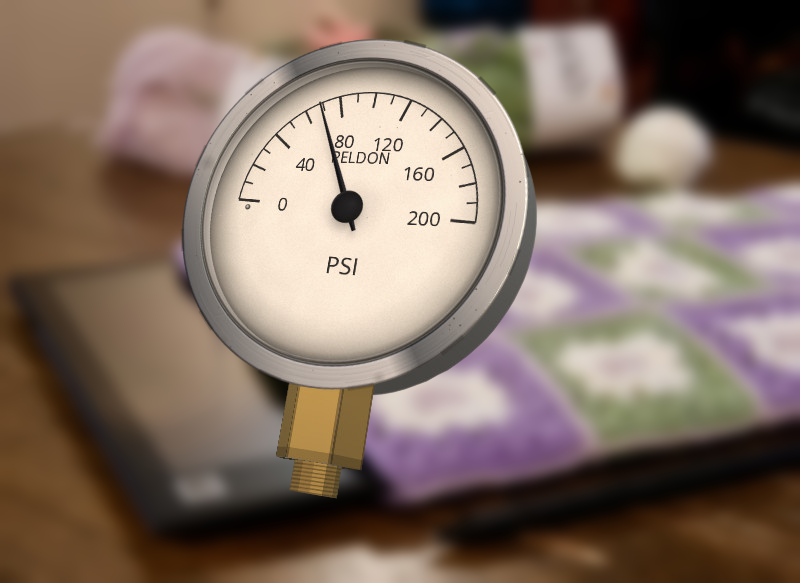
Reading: value=70 unit=psi
